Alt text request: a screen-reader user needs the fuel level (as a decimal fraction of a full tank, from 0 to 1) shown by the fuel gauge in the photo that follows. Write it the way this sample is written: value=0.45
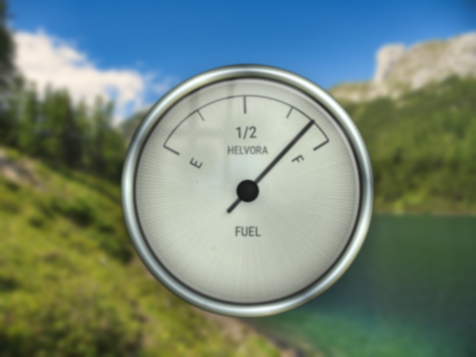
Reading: value=0.875
